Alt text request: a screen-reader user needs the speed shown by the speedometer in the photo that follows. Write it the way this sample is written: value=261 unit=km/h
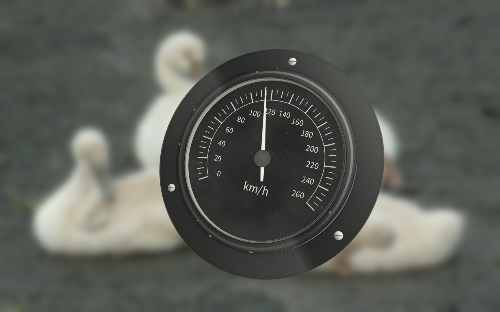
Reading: value=115 unit=km/h
